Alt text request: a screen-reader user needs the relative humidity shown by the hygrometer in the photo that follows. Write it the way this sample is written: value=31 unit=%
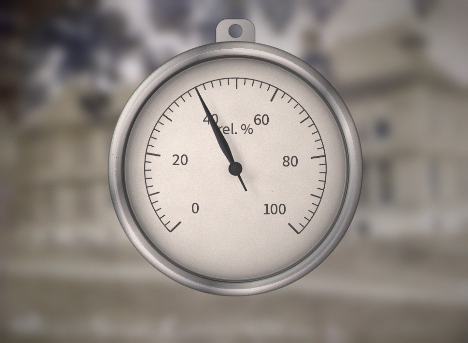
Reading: value=40 unit=%
